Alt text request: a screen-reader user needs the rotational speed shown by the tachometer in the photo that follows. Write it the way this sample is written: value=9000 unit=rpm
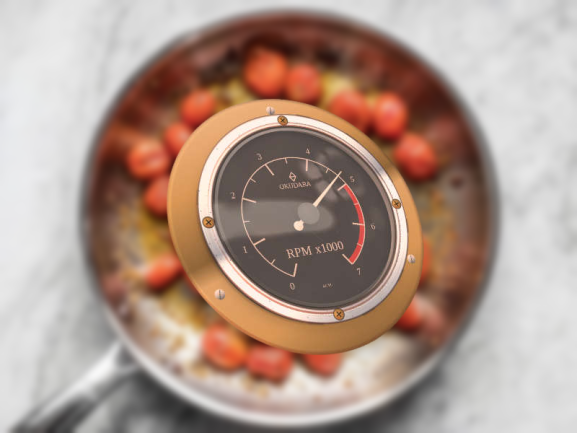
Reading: value=4750 unit=rpm
